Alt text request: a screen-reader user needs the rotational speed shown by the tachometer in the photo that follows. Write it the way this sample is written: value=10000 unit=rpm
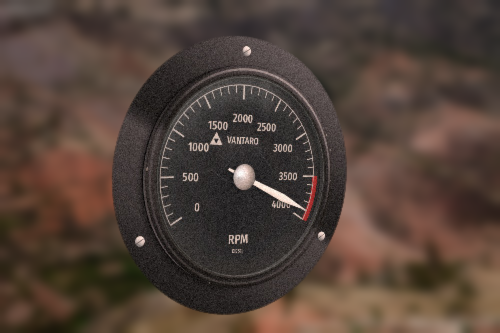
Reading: value=3900 unit=rpm
